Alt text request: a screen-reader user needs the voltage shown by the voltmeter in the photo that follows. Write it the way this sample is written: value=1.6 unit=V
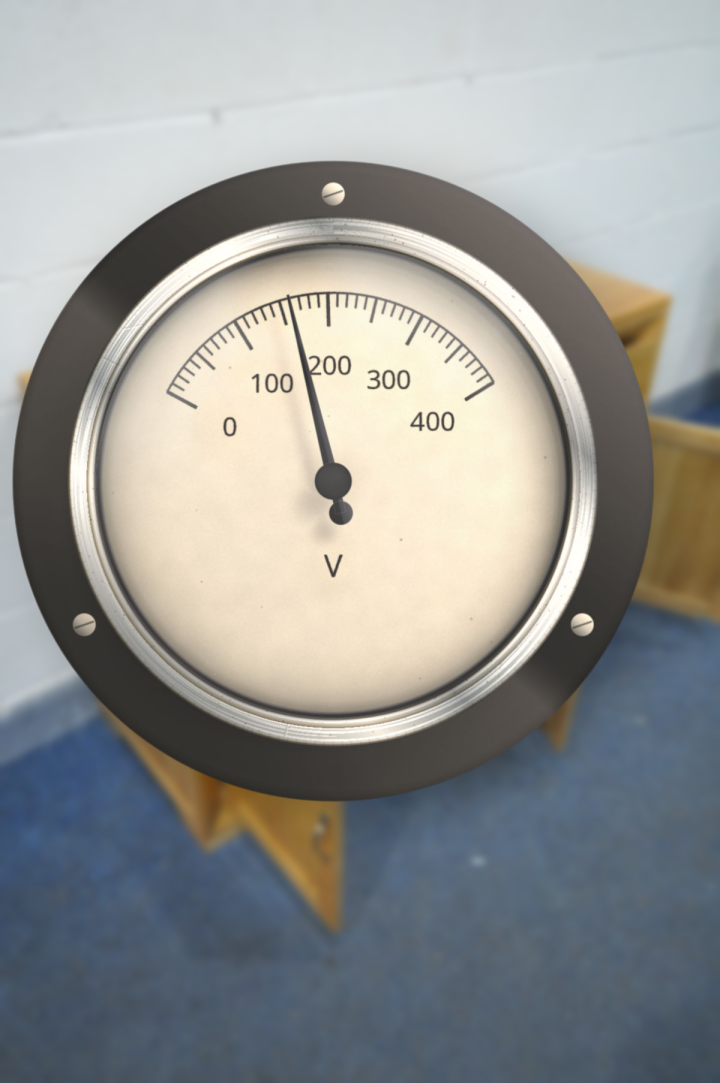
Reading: value=160 unit=V
